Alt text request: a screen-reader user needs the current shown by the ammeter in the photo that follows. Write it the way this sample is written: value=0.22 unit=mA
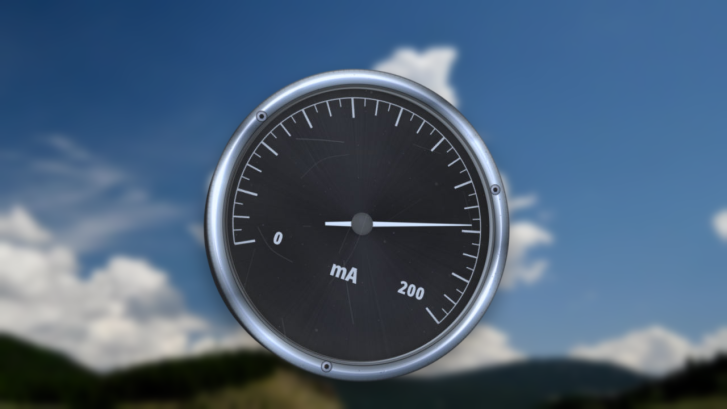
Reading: value=157.5 unit=mA
